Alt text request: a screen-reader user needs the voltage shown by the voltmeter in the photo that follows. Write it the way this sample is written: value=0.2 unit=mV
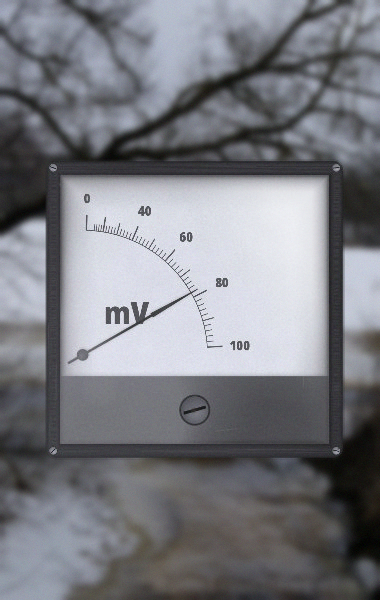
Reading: value=78 unit=mV
